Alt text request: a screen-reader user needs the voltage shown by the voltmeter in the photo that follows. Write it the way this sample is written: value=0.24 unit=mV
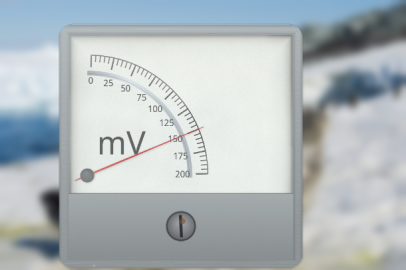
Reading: value=150 unit=mV
